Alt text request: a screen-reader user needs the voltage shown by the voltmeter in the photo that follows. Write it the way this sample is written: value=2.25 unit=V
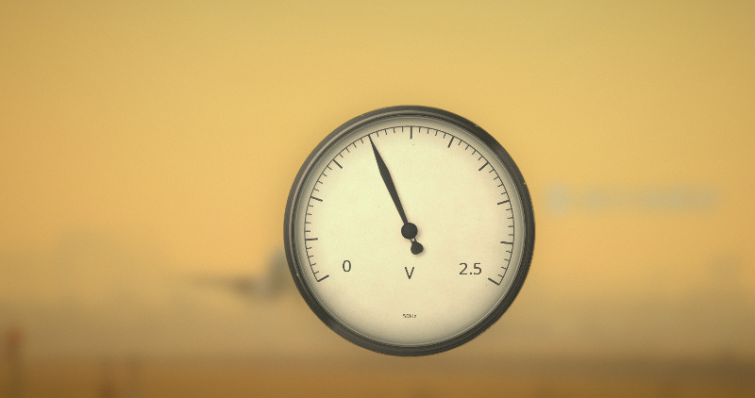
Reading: value=1 unit=V
